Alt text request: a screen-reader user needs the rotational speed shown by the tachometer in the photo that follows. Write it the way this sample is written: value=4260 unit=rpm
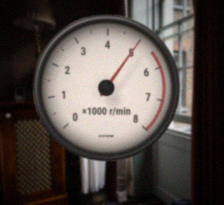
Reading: value=5000 unit=rpm
